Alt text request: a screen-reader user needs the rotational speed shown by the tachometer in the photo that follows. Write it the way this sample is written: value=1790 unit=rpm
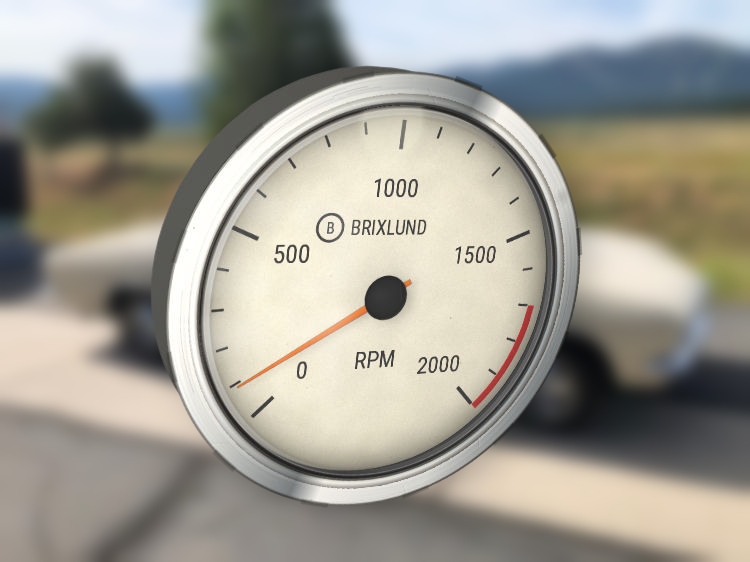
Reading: value=100 unit=rpm
